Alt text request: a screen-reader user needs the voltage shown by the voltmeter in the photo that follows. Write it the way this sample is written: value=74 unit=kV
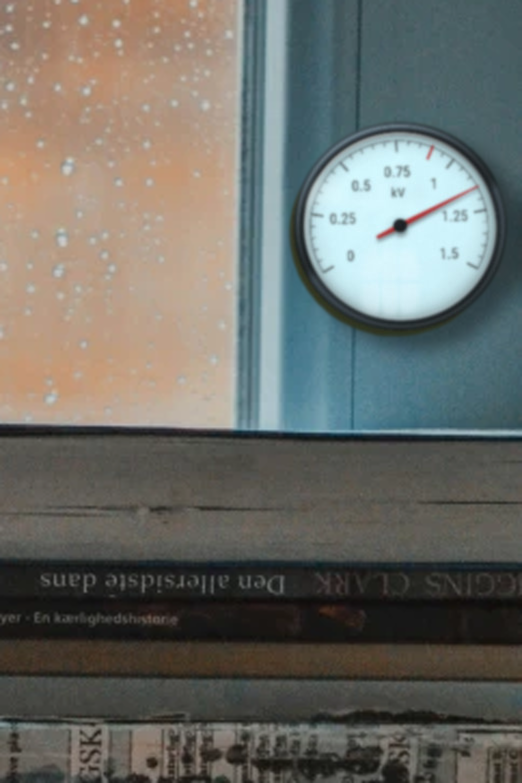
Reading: value=1.15 unit=kV
